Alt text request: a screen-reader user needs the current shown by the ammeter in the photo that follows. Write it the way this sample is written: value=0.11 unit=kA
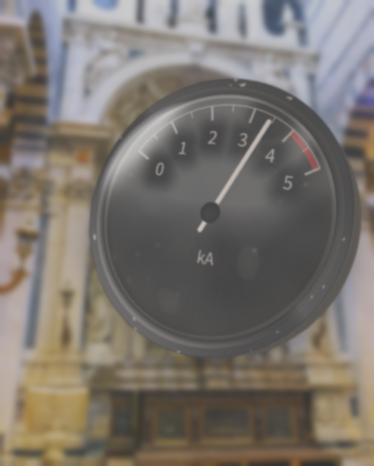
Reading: value=3.5 unit=kA
